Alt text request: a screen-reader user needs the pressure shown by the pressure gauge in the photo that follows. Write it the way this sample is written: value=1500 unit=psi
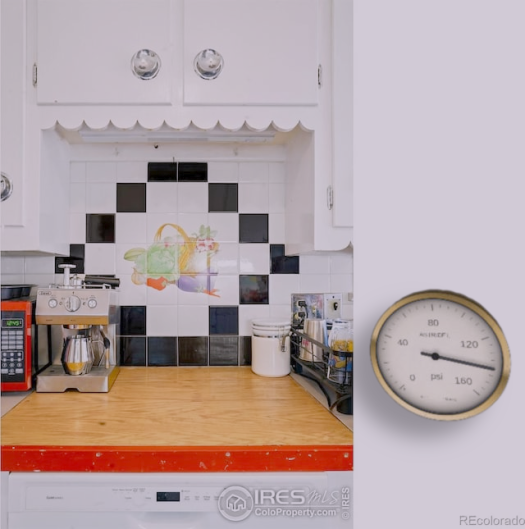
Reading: value=140 unit=psi
